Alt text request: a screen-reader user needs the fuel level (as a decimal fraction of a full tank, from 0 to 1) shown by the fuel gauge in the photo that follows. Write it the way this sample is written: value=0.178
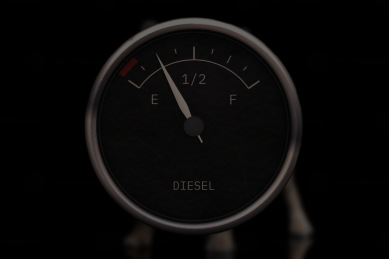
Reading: value=0.25
